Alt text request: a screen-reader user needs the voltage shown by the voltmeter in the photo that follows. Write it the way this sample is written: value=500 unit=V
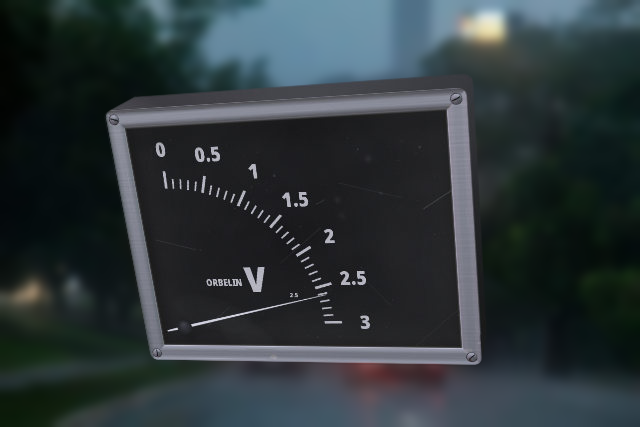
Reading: value=2.6 unit=V
